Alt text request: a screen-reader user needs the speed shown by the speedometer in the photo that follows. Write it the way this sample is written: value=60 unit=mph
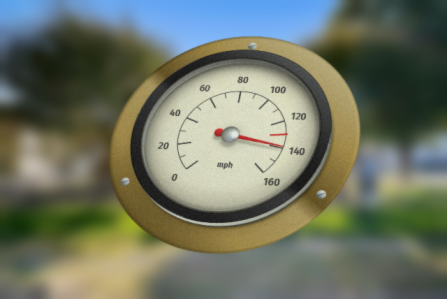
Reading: value=140 unit=mph
